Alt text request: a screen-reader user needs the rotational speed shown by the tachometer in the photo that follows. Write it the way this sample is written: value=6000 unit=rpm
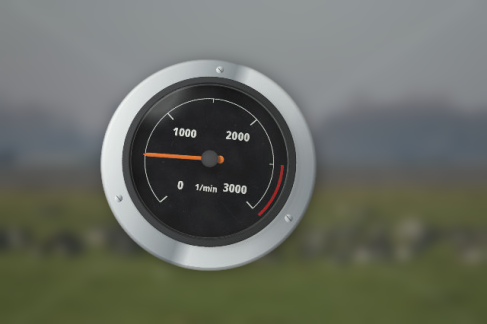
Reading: value=500 unit=rpm
